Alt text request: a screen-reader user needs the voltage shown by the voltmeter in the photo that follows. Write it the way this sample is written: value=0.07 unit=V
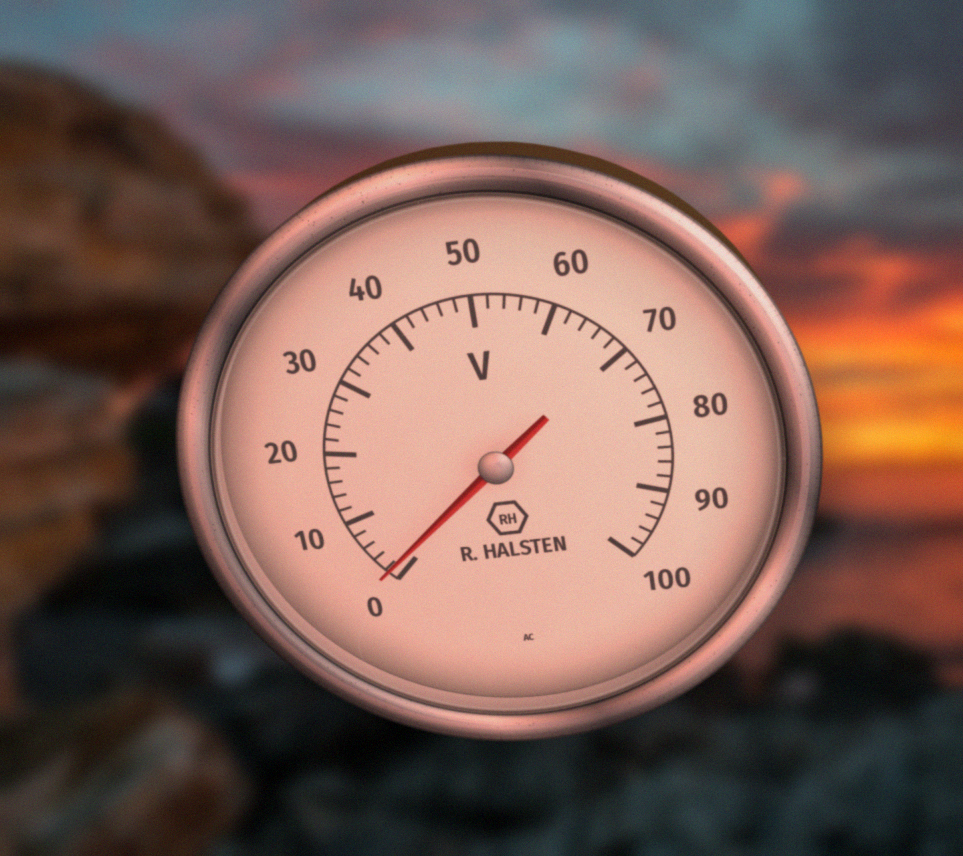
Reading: value=2 unit=V
